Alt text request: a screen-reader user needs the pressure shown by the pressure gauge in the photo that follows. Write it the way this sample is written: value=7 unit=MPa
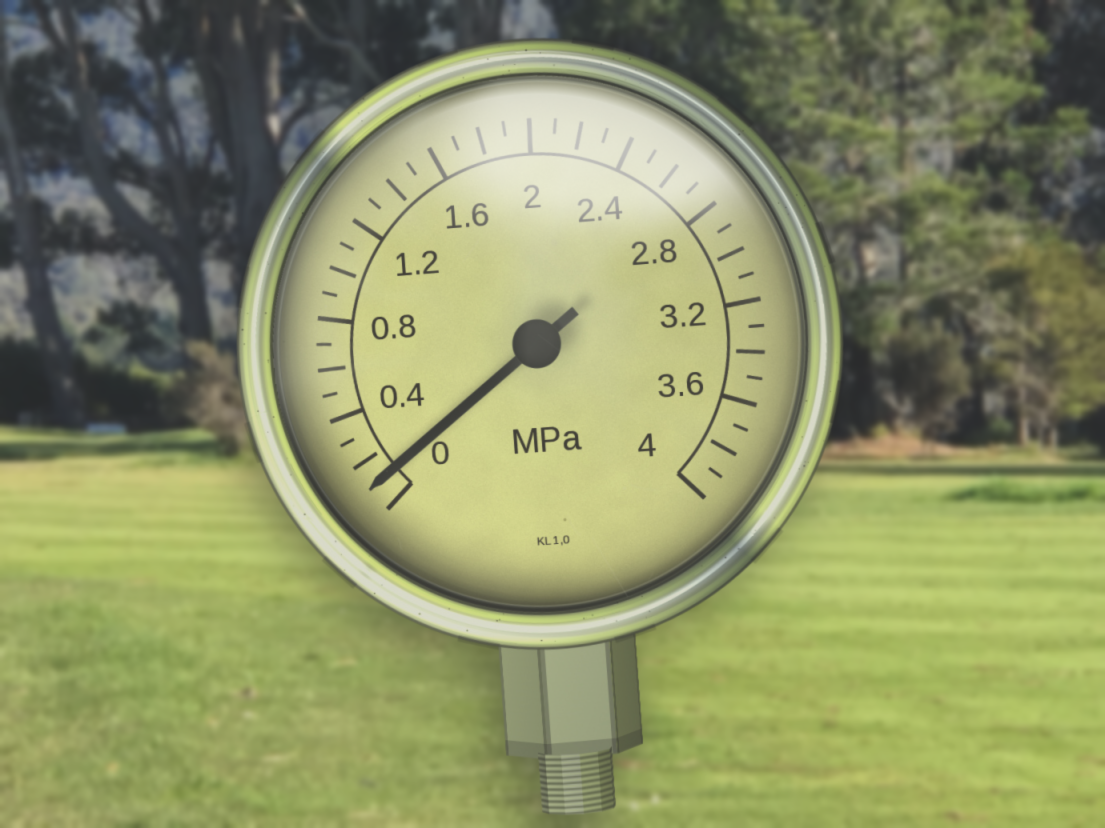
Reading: value=0.1 unit=MPa
